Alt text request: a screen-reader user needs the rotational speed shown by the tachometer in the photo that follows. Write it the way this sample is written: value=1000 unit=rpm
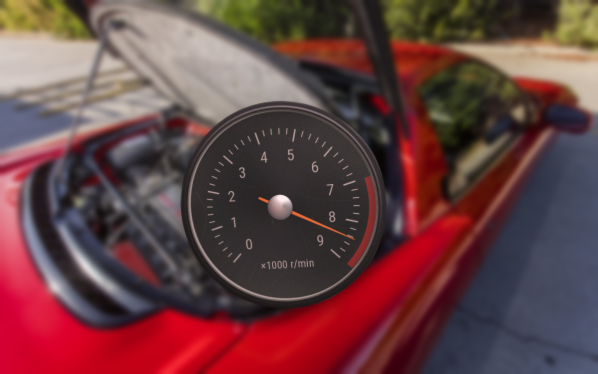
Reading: value=8400 unit=rpm
